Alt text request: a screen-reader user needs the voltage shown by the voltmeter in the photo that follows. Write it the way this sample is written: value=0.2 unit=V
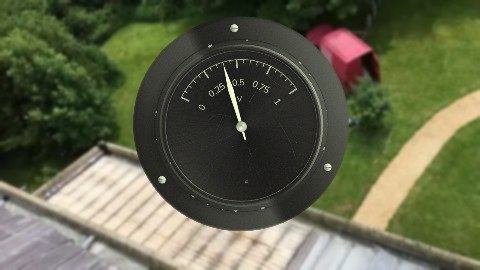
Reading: value=0.4 unit=V
